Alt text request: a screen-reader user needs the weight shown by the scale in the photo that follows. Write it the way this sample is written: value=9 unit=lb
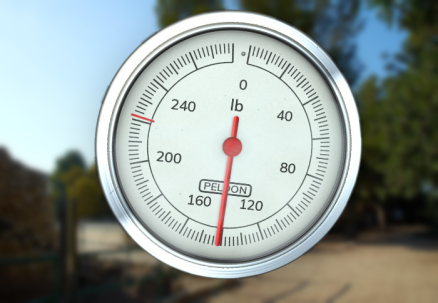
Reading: value=142 unit=lb
